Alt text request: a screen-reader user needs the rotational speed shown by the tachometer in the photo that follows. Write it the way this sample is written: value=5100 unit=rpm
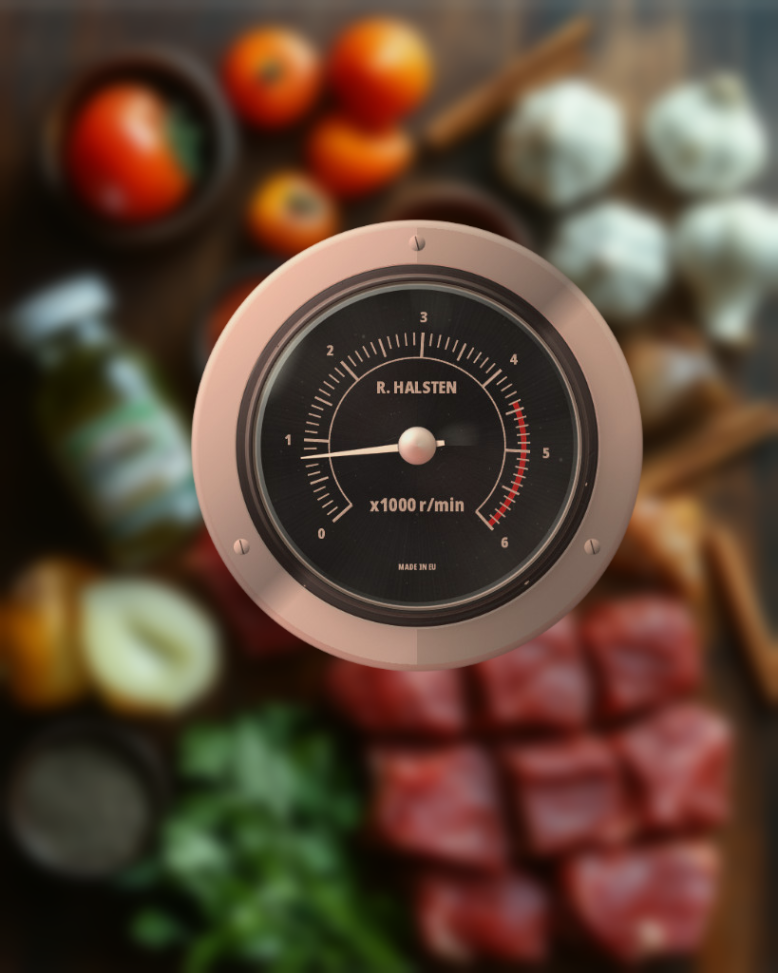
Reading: value=800 unit=rpm
